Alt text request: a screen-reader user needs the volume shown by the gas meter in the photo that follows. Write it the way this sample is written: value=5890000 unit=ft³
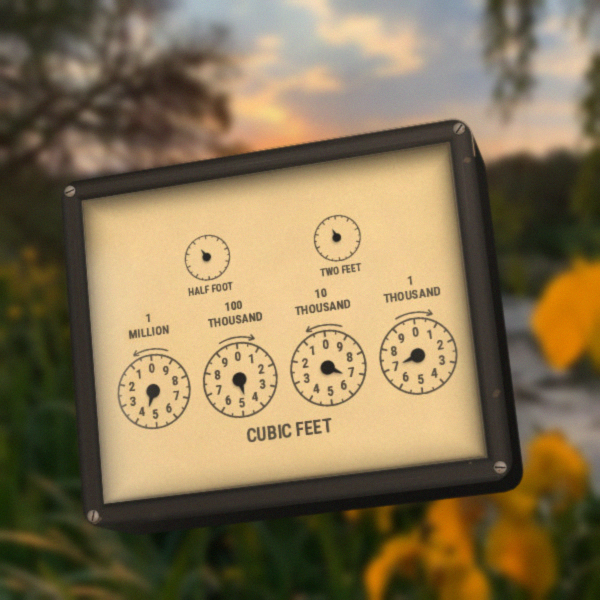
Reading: value=446700 unit=ft³
